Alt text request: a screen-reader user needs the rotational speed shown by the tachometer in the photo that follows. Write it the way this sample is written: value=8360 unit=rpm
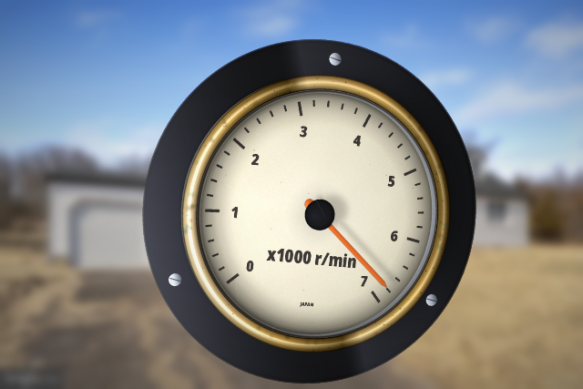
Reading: value=6800 unit=rpm
